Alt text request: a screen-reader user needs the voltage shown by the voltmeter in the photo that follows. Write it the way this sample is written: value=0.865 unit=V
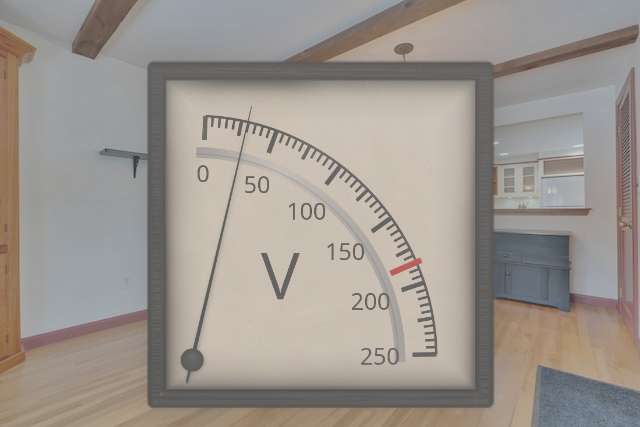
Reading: value=30 unit=V
